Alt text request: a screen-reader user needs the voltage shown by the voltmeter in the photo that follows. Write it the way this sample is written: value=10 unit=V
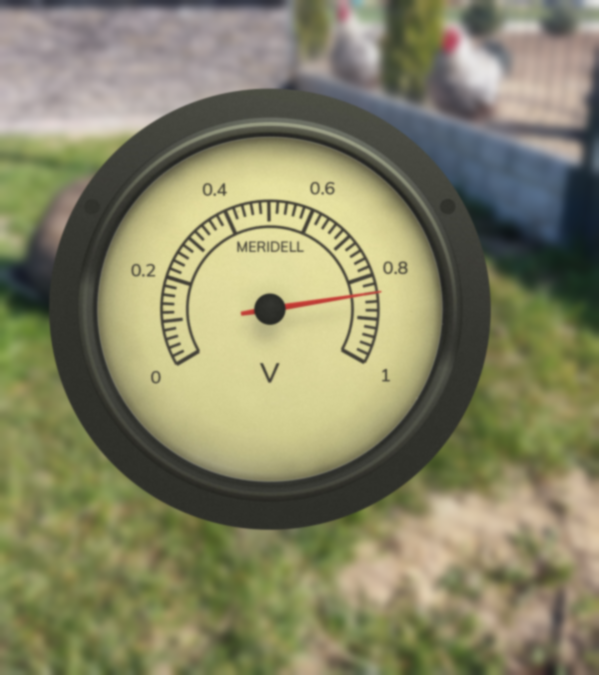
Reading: value=0.84 unit=V
